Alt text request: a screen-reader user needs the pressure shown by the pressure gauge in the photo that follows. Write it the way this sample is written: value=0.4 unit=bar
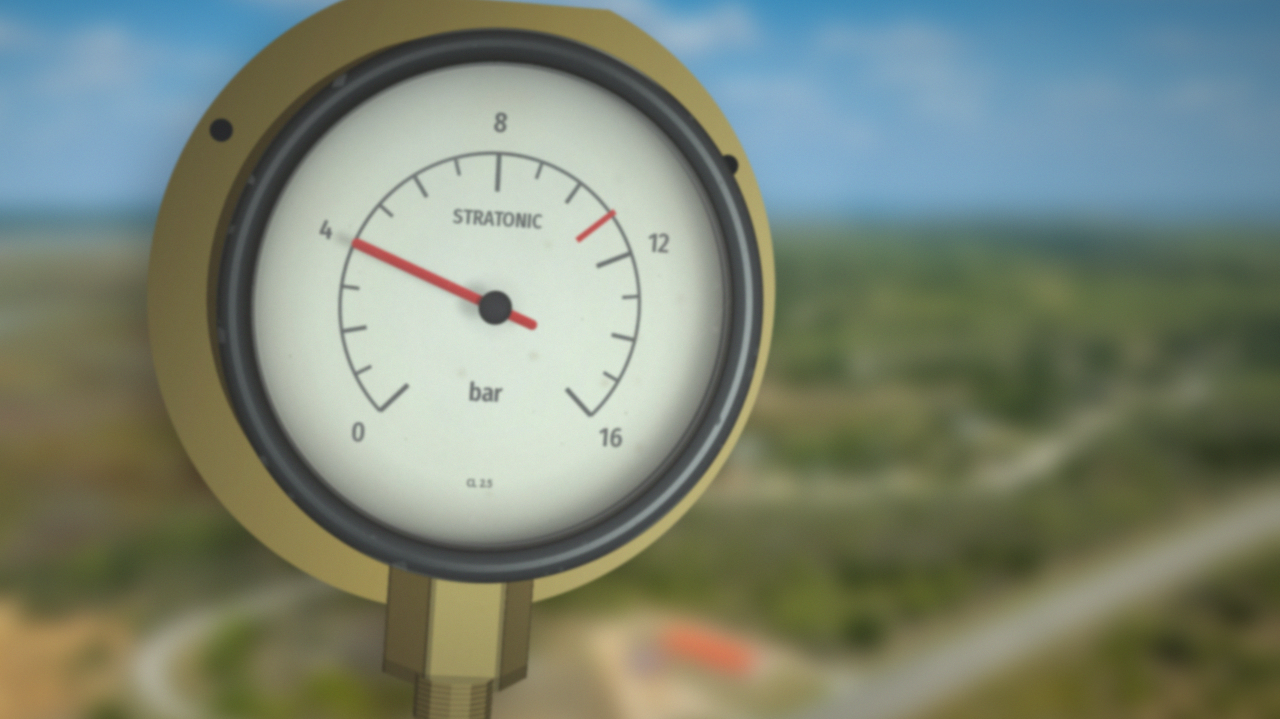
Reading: value=4 unit=bar
